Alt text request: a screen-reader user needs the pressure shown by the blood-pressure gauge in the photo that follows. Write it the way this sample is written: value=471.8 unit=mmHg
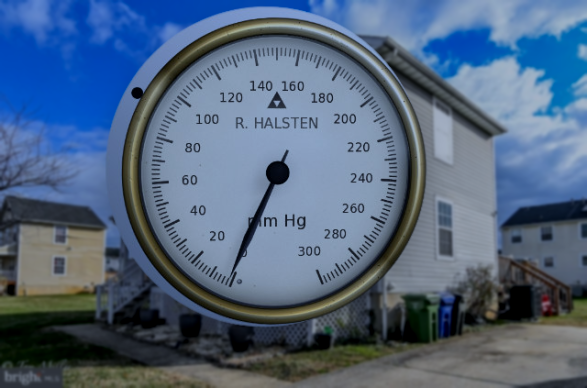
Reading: value=2 unit=mmHg
